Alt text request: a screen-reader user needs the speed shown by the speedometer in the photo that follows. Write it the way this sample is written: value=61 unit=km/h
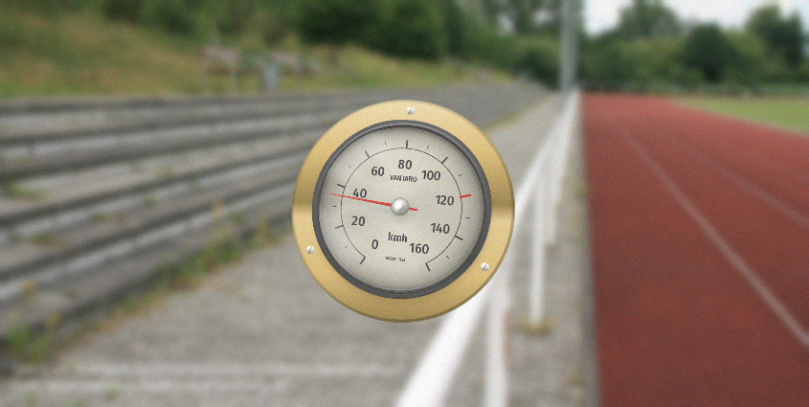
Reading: value=35 unit=km/h
